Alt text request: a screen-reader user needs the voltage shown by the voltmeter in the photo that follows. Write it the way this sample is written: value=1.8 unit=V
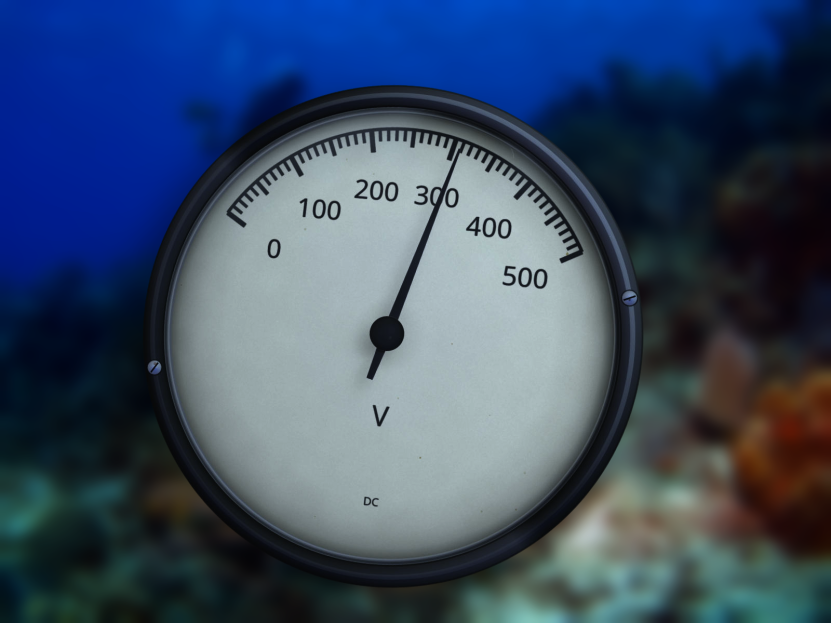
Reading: value=310 unit=V
